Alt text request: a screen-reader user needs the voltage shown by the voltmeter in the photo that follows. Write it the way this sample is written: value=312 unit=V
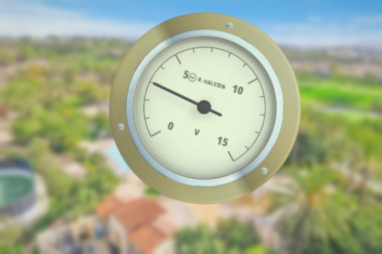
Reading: value=3 unit=V
